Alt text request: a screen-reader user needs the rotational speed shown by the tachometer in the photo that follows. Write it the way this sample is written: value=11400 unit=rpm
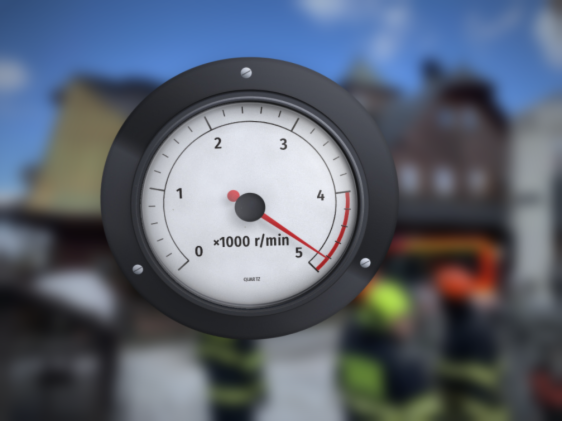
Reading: value=4800 unit=rpm
